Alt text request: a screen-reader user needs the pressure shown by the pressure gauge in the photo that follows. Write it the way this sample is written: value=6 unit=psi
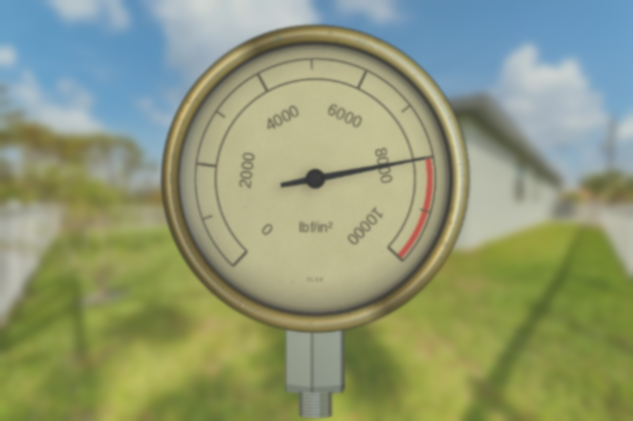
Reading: value=8000 unit=psi
